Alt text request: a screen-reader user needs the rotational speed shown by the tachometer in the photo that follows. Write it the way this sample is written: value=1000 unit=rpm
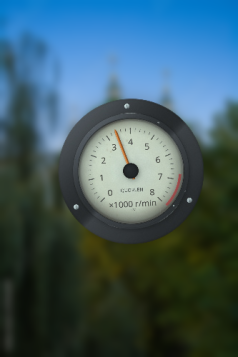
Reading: value=3400 unit=rpm
